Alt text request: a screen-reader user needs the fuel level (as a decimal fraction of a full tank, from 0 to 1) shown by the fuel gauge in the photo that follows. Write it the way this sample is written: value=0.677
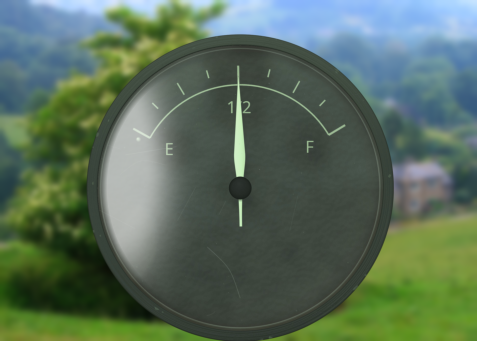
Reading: value=0.5
